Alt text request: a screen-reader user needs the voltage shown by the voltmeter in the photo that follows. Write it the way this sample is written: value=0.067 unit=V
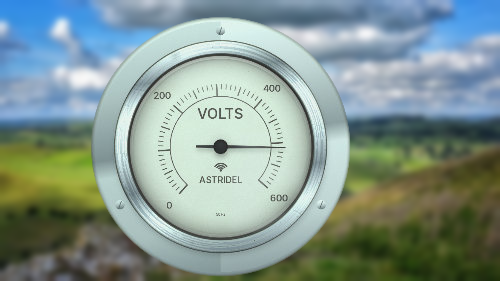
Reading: value=510 unit=V
